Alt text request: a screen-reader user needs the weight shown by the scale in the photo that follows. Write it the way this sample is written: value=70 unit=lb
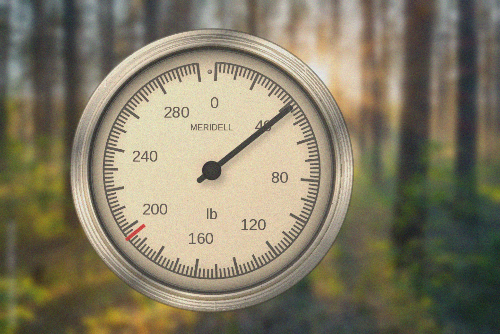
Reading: value=42 unit=lb
